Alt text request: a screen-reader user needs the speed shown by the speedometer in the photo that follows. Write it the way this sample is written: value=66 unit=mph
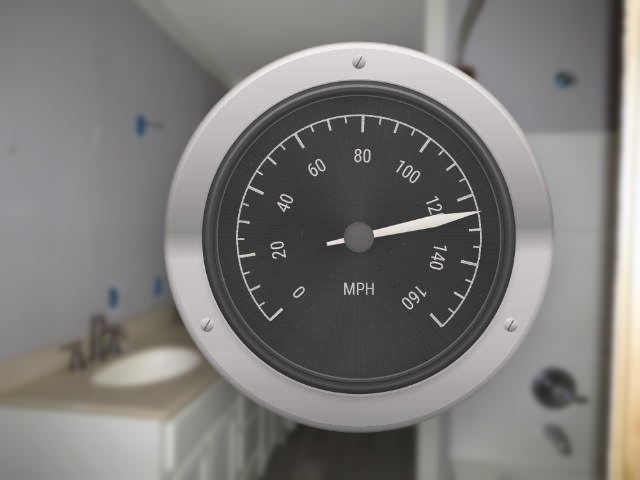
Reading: value=125 unit=mph
